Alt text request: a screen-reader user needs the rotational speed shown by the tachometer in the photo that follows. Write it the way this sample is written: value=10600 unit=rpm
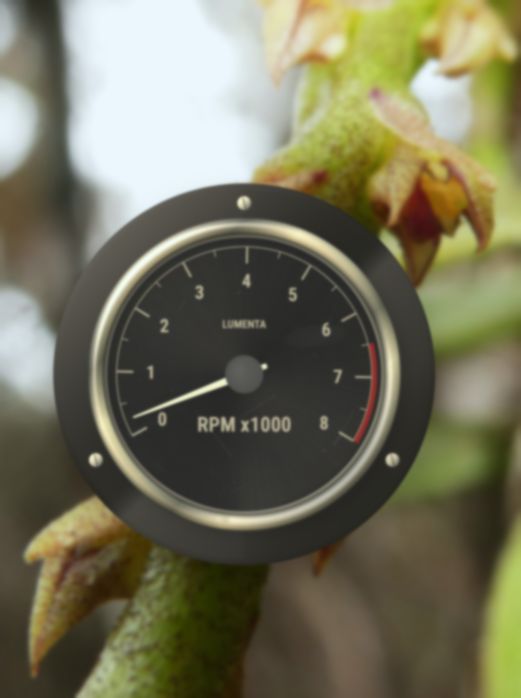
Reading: value=250 unit=rpm
